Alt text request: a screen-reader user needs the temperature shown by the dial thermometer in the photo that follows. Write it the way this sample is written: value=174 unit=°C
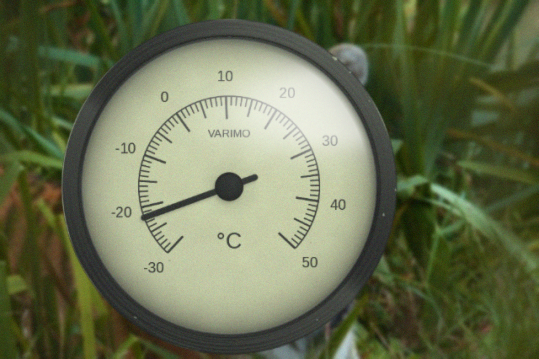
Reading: value=-22 unit=°C
